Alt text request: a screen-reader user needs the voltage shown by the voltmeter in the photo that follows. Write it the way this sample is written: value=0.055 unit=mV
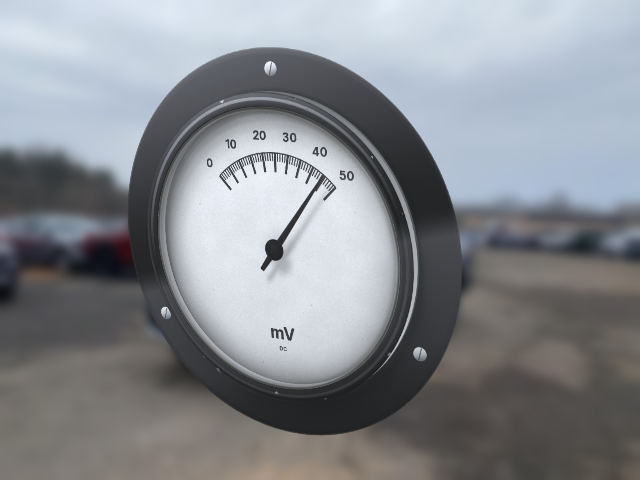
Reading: value=45 unit=mV
